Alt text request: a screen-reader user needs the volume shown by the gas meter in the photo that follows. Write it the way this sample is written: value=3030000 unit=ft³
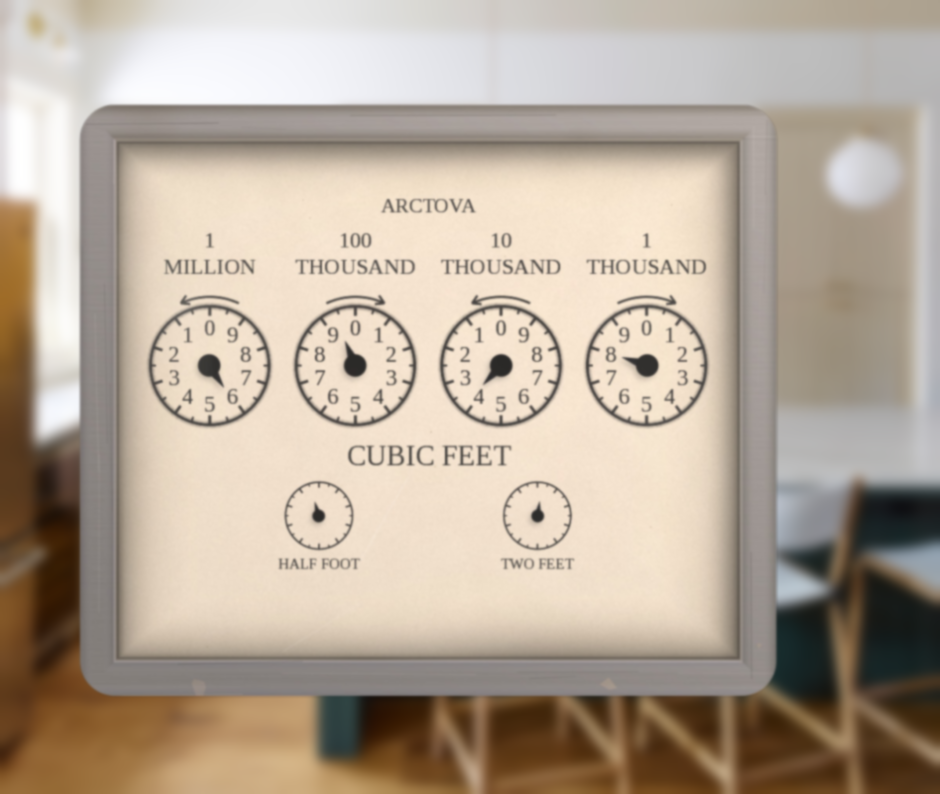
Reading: value=593800 unit=ft³
